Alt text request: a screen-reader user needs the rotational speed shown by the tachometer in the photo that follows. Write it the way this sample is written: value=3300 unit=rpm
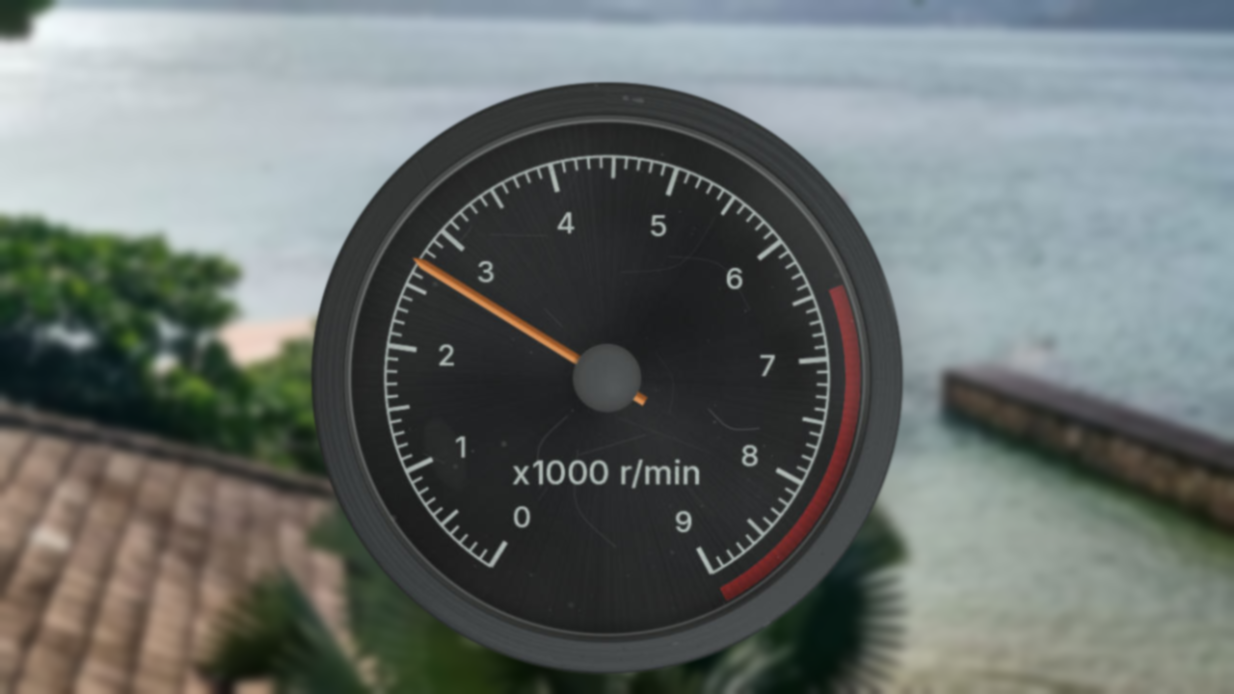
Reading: value=2700 unit=rpm
